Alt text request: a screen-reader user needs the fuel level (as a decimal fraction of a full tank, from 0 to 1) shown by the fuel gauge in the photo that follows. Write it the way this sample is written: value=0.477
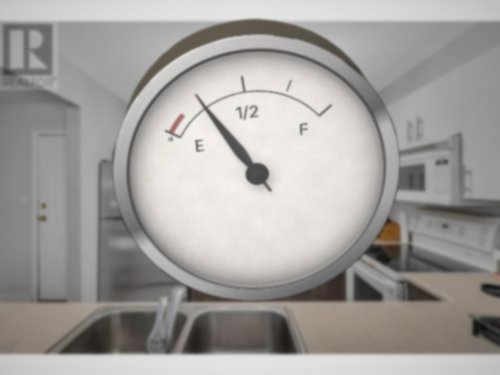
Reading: value=0.25
